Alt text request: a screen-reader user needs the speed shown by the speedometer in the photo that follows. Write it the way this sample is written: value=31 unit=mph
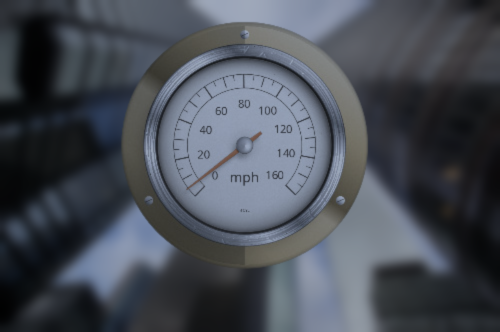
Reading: value=5 unit=mph
